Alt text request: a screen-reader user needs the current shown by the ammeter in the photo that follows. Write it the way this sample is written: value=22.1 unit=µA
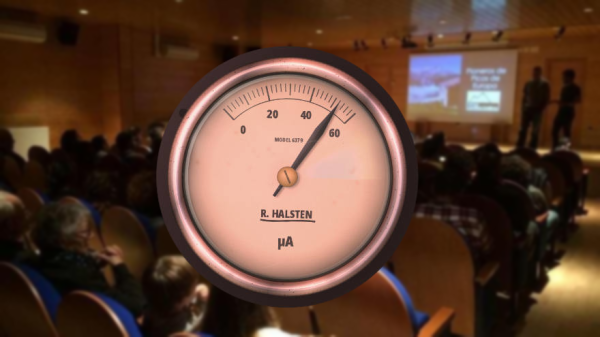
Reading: value=52 unit=µA
